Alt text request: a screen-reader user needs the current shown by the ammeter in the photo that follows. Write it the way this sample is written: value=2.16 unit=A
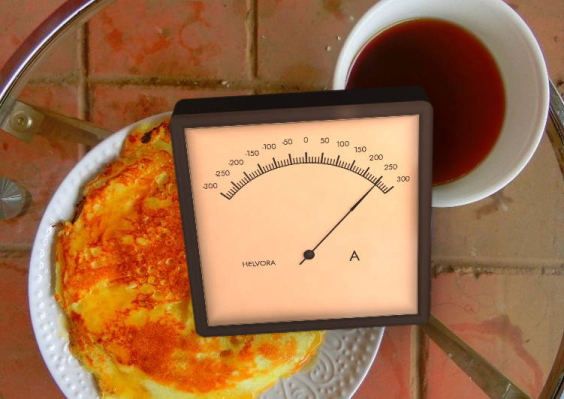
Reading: value=250 unit=A
